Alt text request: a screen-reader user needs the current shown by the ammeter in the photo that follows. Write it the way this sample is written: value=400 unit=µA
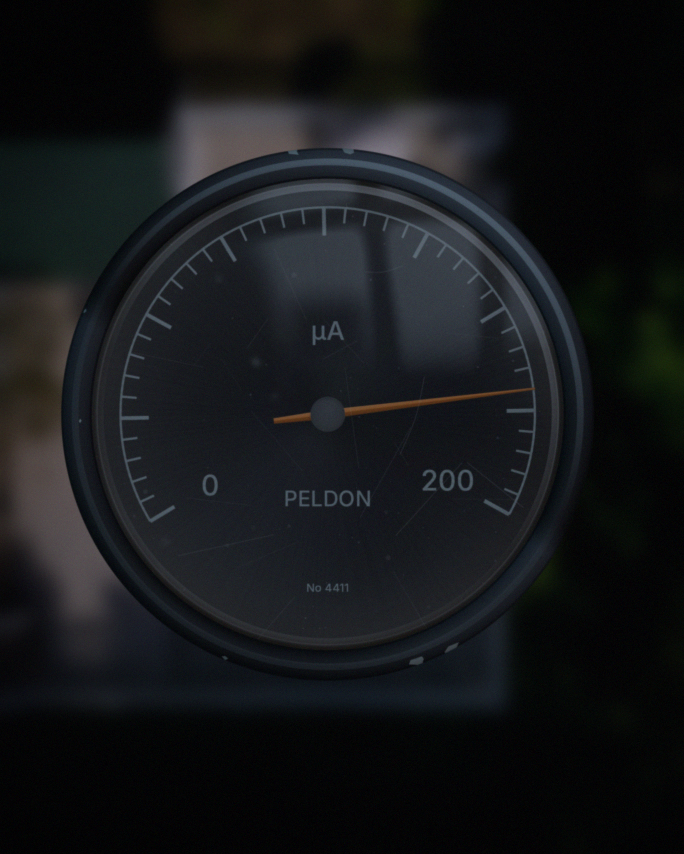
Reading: value=170 unit=µA
